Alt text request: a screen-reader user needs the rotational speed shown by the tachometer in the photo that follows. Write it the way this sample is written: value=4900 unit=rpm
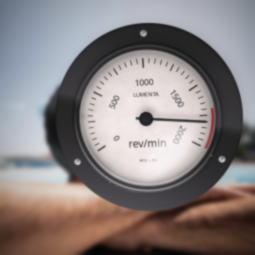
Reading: value=1800 unit=rpm
